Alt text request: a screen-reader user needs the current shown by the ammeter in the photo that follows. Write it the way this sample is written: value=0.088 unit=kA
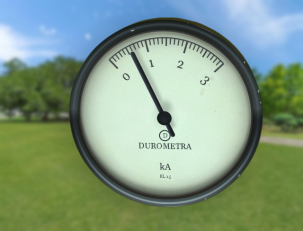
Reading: value=0.6 unit=kA
